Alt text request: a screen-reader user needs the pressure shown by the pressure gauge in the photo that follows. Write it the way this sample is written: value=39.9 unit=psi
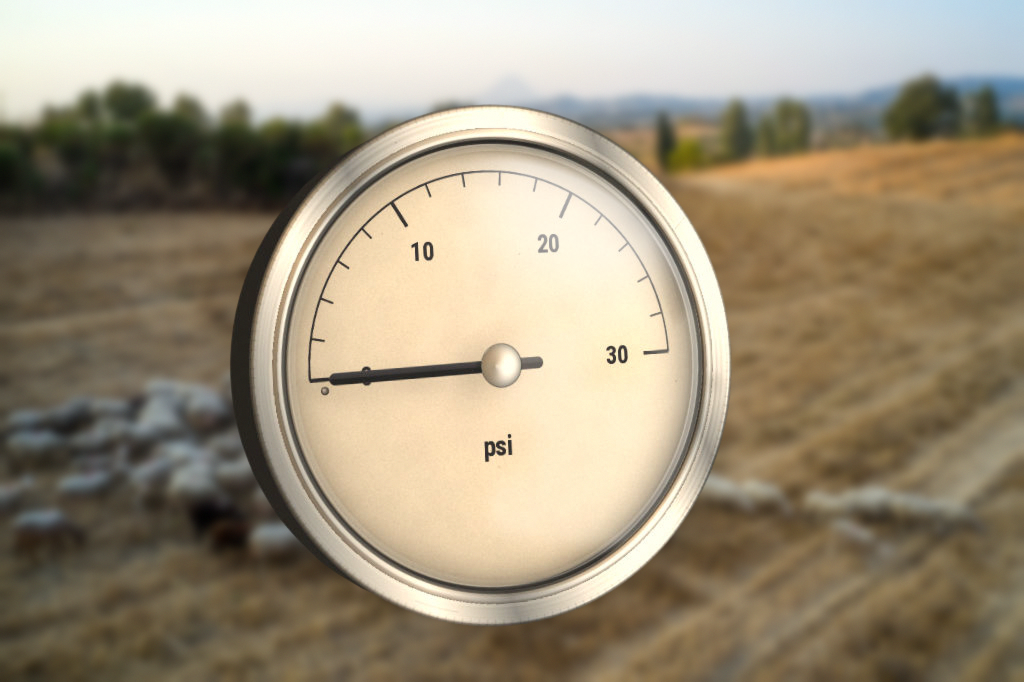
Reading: value=0 unit=psi
